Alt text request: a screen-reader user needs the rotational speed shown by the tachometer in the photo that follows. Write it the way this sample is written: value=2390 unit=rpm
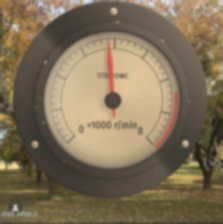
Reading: value=3800 unit=rpm
